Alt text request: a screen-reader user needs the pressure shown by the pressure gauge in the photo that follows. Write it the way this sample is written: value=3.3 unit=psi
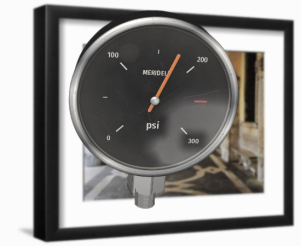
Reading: value=175 unit=psi
